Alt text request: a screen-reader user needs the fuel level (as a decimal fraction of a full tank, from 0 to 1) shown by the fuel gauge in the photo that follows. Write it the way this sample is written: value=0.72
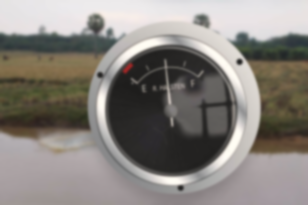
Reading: value=0.5
